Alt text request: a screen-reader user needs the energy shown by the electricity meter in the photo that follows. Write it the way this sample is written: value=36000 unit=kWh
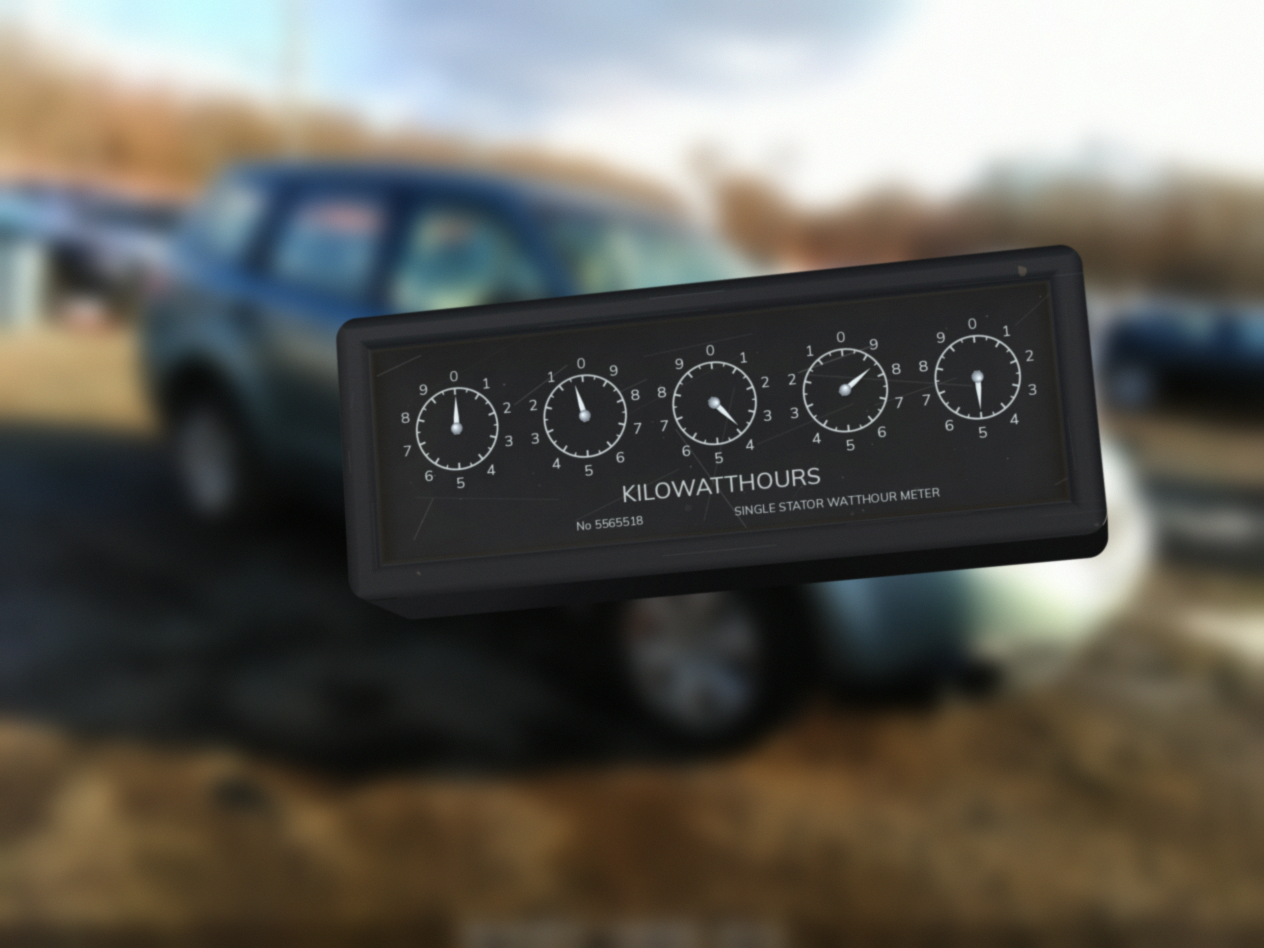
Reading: value=385 unit=kWh
